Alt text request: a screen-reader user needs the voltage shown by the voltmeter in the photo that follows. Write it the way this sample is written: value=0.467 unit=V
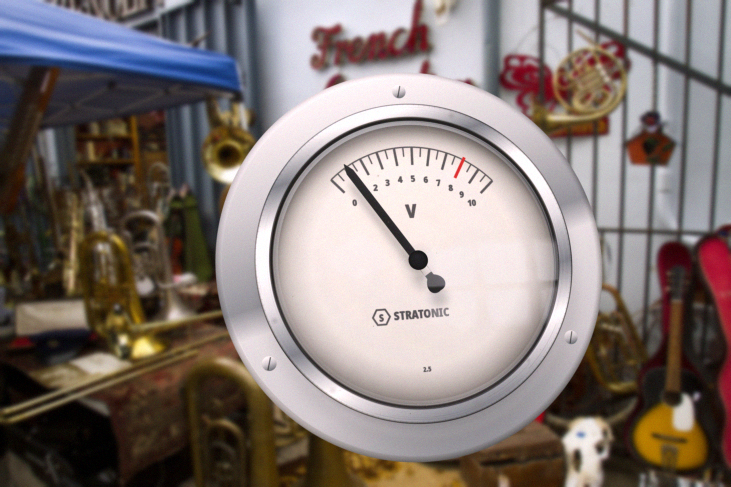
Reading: value=1 unit=V
